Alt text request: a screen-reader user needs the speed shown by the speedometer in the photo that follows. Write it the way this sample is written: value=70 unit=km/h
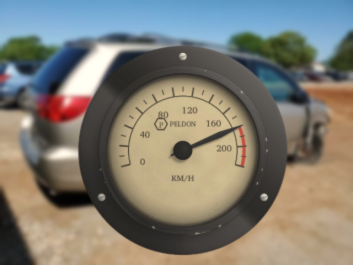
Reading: value=180 unit=km/h
